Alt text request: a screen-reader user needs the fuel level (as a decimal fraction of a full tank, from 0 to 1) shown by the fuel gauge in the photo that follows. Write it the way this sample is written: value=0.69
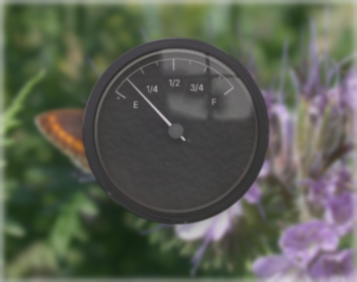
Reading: value=0.125
